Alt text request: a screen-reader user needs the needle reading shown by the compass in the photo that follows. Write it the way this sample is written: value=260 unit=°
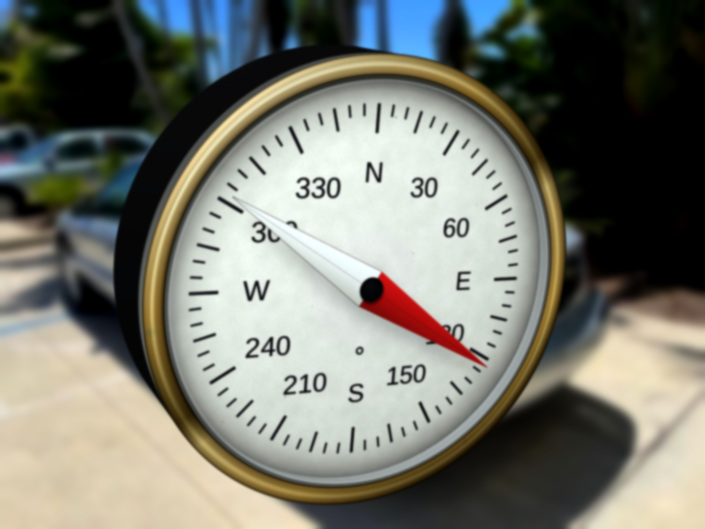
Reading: value=122.5 unit=°
